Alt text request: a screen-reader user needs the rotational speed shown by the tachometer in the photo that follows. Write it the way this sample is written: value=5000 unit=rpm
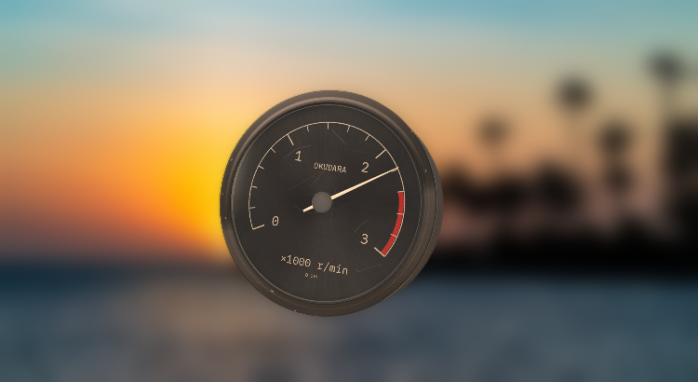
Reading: value=2200 unit=rpm
